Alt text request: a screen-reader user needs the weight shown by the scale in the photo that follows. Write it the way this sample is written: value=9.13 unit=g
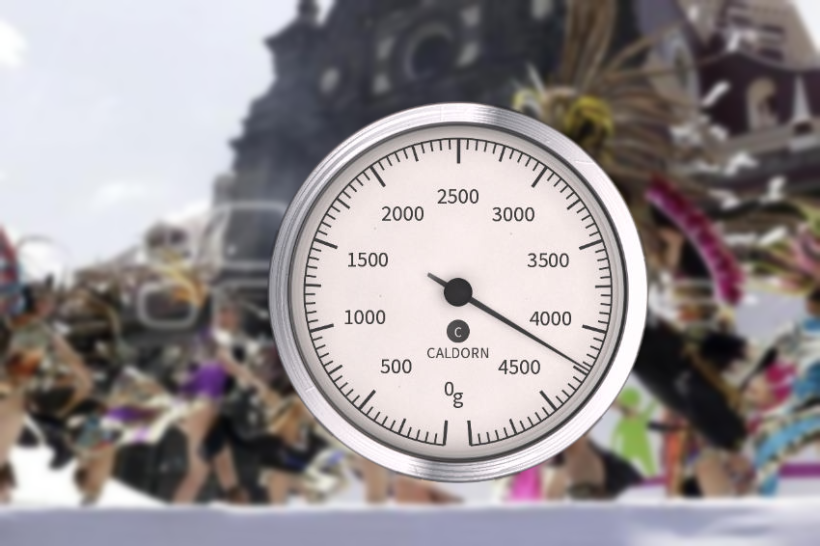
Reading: value=4225 unit=g
